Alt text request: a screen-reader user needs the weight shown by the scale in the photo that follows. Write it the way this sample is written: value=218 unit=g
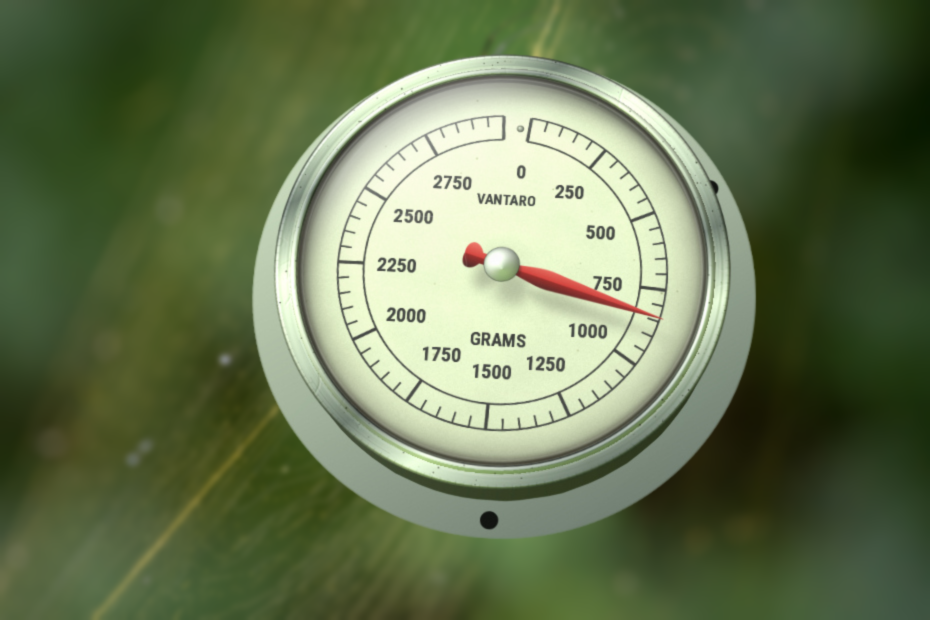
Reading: value=850 unit=g
